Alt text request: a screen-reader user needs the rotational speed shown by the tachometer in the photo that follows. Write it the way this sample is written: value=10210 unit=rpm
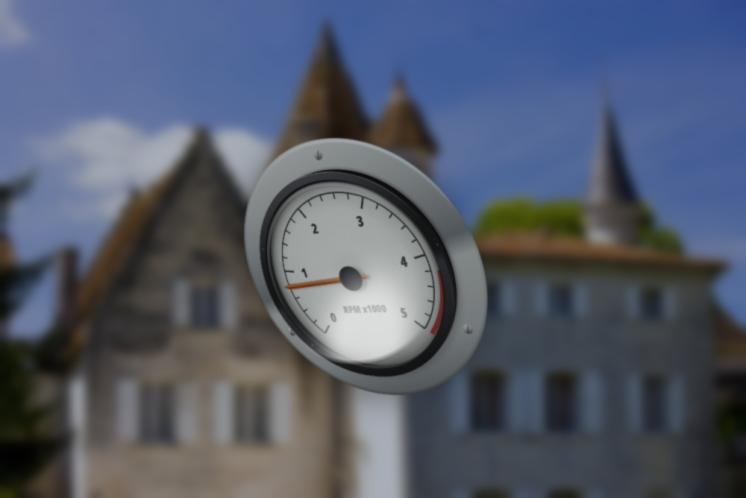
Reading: value=800 unit=rpm
